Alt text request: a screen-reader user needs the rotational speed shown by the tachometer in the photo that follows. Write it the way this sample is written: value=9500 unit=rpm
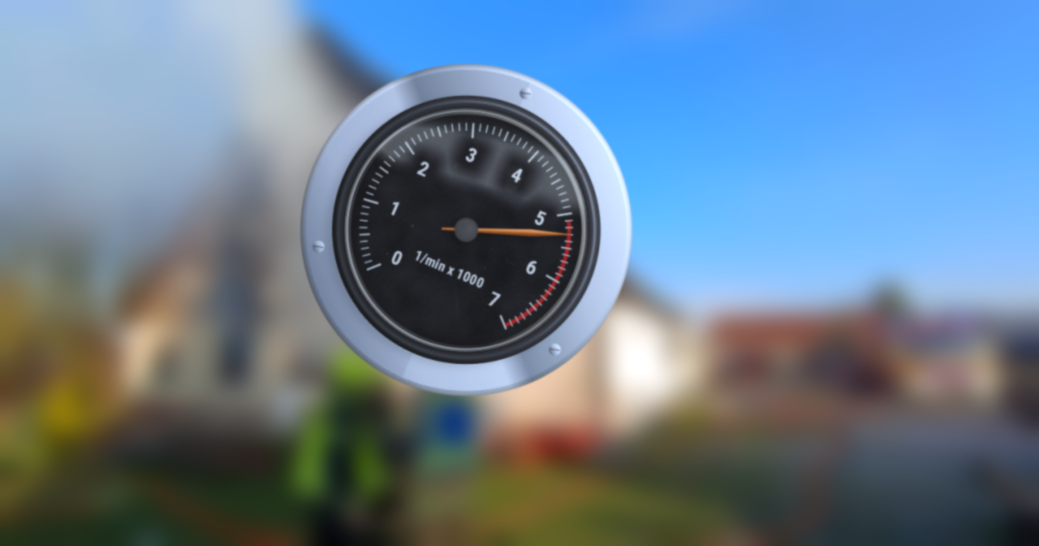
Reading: value=5300 unit=rpm
